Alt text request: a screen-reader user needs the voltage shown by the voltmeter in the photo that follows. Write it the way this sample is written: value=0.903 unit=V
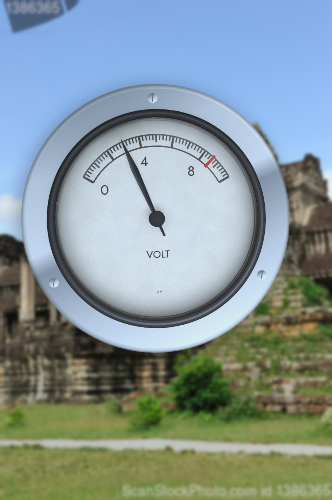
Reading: value=3 unit=V
